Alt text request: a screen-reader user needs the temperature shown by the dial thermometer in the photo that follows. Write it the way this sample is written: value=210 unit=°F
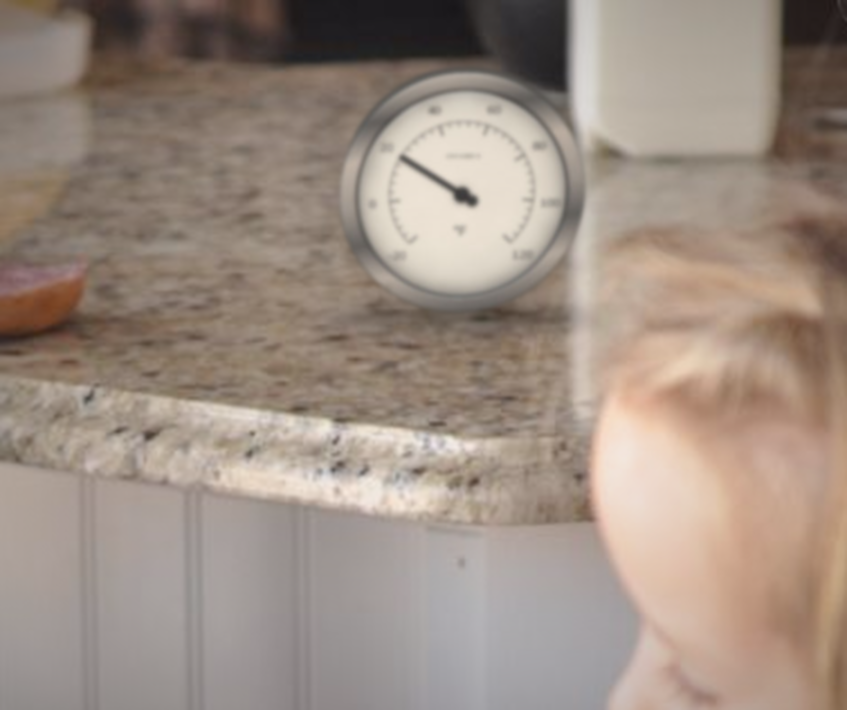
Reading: value=20 unit=°F
